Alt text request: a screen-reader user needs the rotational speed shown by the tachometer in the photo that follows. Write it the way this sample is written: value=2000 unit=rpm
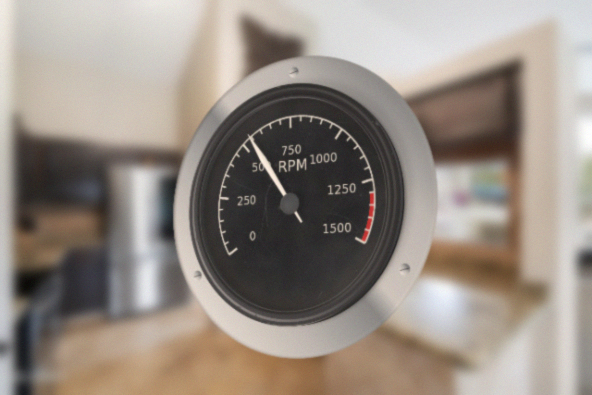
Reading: value=550 unit=rpm
